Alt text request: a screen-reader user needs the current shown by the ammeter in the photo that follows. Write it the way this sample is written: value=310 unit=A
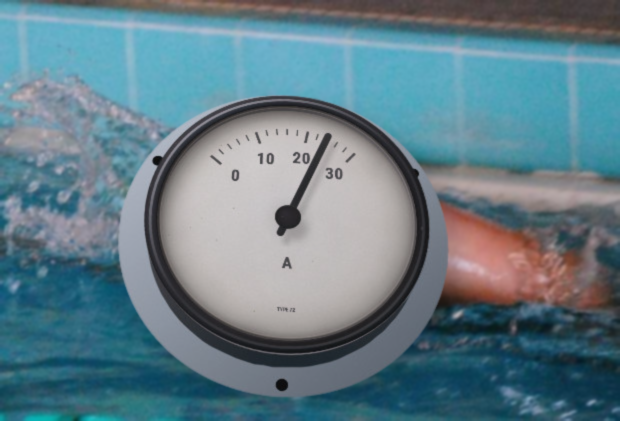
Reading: value=24 unit=A
